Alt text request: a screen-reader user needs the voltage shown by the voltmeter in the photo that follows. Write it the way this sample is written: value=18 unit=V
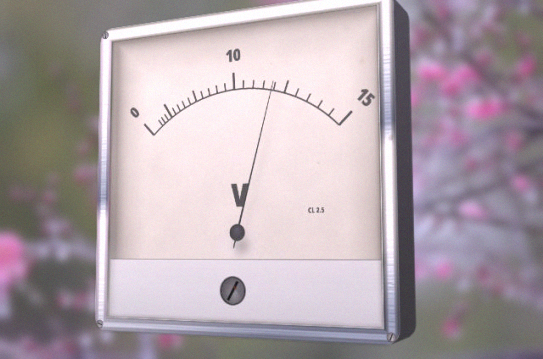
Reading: value=12 unit=V
